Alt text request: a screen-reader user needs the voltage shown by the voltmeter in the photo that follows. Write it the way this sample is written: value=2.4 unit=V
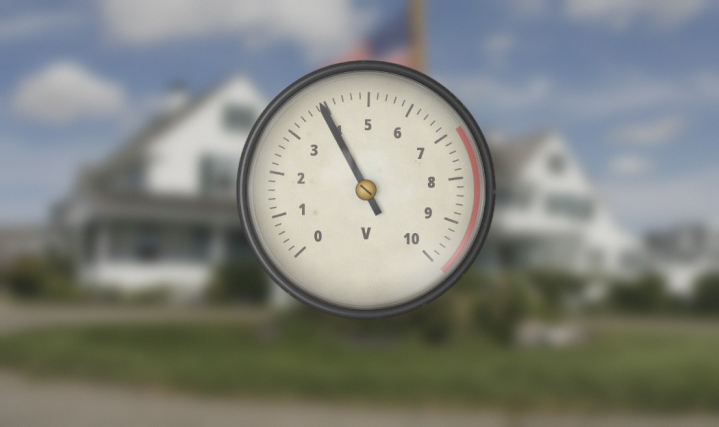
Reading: value=3.9 unit=V
